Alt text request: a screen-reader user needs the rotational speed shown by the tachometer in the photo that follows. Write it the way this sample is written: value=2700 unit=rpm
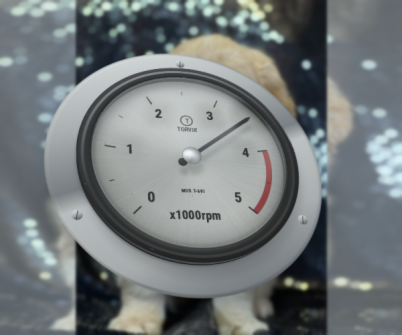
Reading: value=3500 unit=rpm
